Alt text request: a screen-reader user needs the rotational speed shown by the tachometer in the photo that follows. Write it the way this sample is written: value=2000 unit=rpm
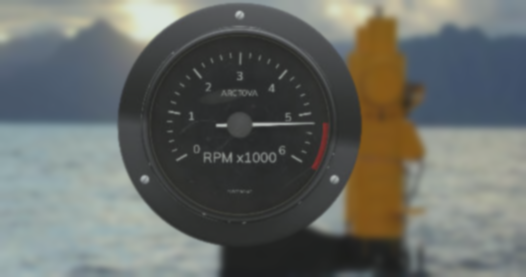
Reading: value=5200 unit=rpm
